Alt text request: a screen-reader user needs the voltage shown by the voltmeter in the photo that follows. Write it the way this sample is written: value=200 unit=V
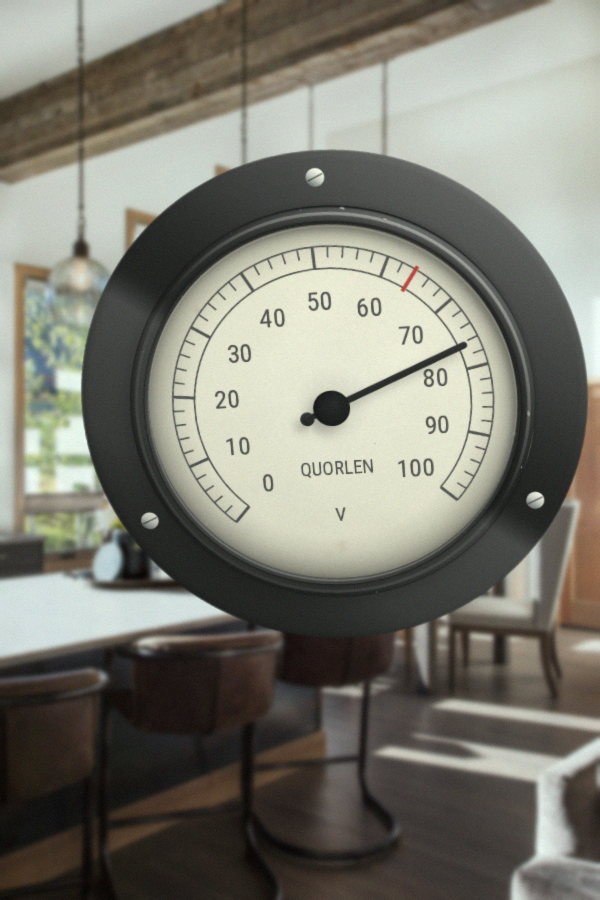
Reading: value=76 unit=V
